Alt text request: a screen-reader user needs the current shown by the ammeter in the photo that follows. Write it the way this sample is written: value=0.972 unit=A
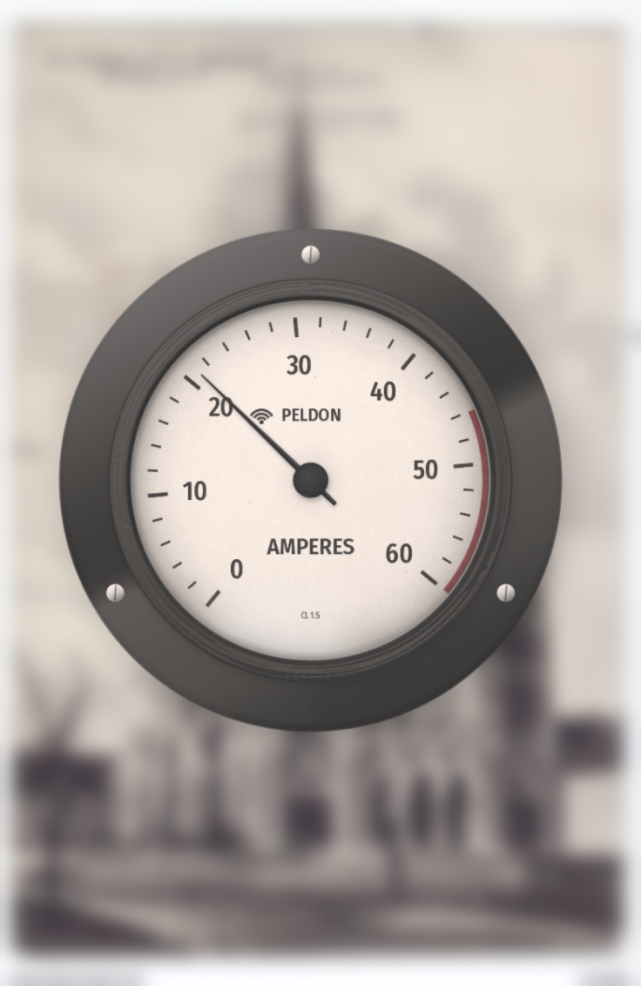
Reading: value=21 unit=A
